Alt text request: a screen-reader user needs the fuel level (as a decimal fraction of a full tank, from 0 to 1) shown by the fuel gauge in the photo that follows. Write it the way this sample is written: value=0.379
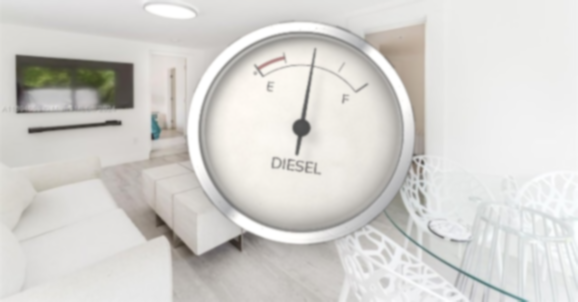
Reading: value=0.5
